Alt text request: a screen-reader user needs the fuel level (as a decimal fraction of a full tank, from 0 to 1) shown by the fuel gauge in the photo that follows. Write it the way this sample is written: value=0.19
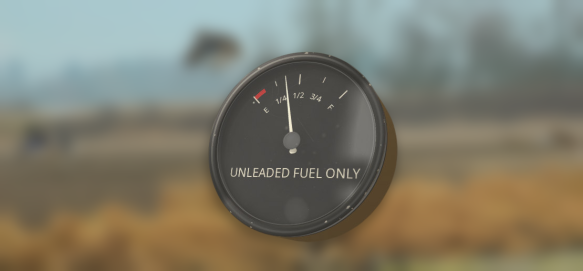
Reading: value=0.375
